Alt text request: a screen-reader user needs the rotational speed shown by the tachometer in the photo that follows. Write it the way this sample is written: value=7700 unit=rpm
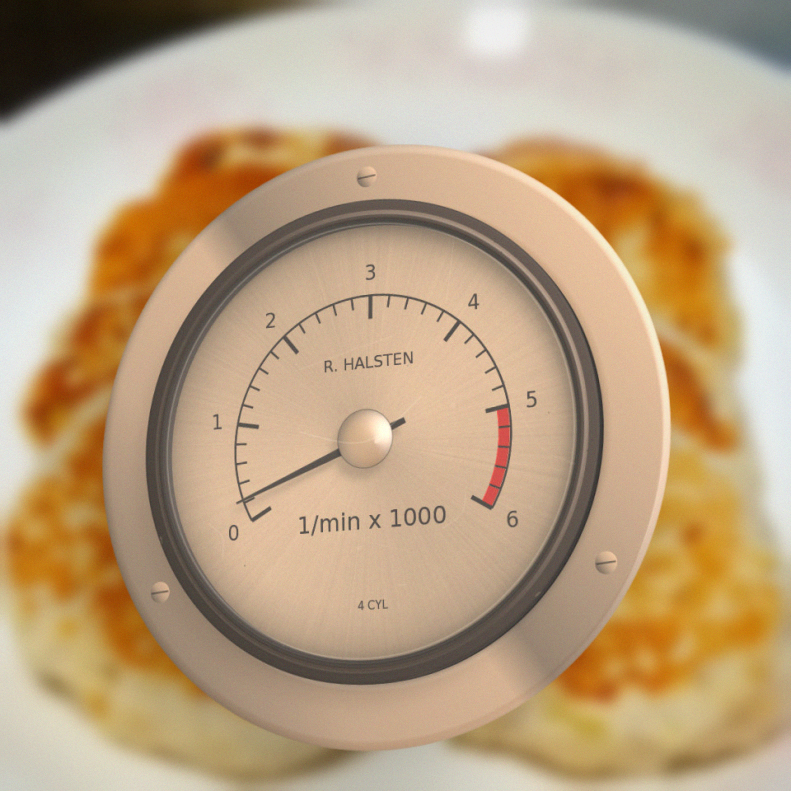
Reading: value=200 unit=rpm
